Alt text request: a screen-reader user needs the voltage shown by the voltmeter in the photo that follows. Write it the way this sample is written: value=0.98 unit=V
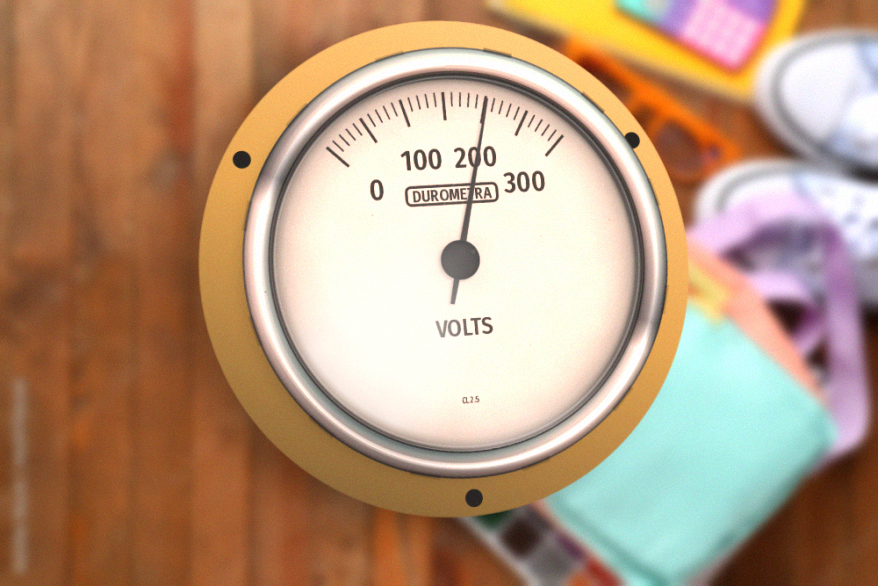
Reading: value=200 unit=V
